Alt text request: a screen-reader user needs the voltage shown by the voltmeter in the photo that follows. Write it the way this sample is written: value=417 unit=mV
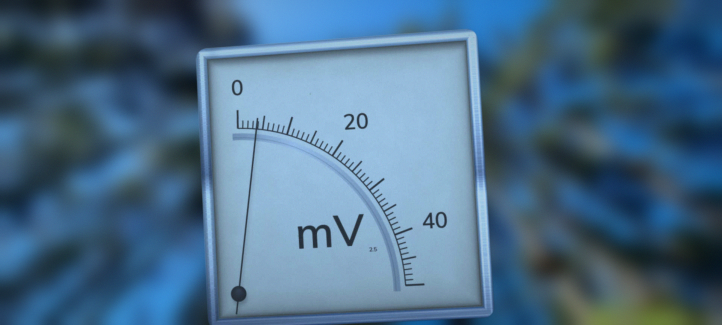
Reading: value=4 unit=mV
